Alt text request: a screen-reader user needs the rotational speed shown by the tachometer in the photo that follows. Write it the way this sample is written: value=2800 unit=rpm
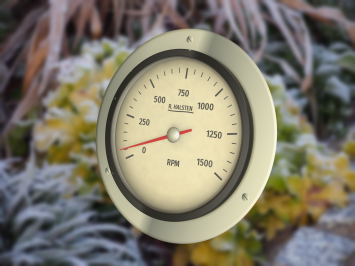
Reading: value=50 unit=rpm
